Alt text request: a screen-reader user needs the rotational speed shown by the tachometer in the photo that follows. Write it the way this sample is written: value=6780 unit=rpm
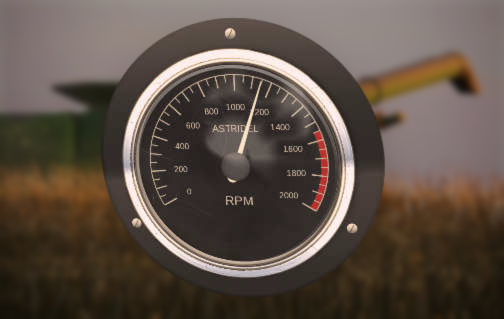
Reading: value=1150 unit=rpm
